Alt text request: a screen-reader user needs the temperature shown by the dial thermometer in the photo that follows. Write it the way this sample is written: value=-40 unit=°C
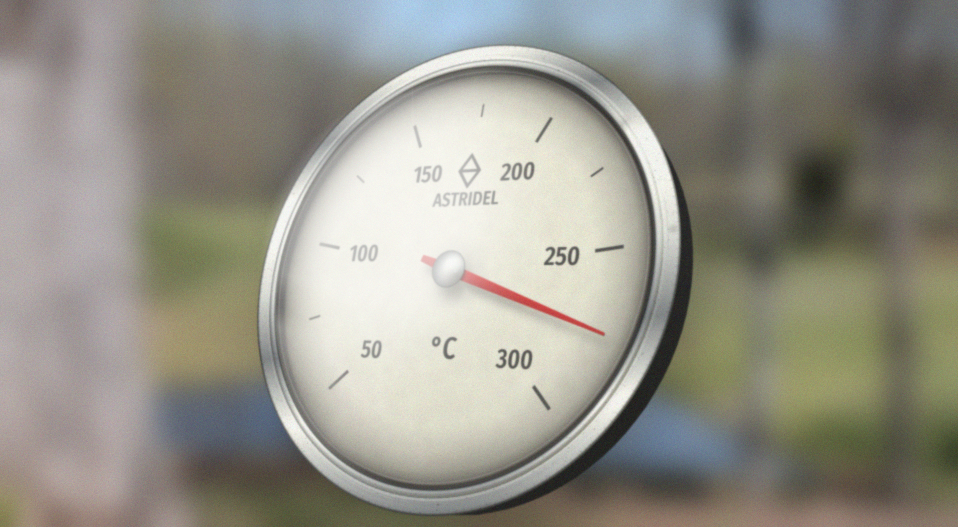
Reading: value=275 unit=°C
